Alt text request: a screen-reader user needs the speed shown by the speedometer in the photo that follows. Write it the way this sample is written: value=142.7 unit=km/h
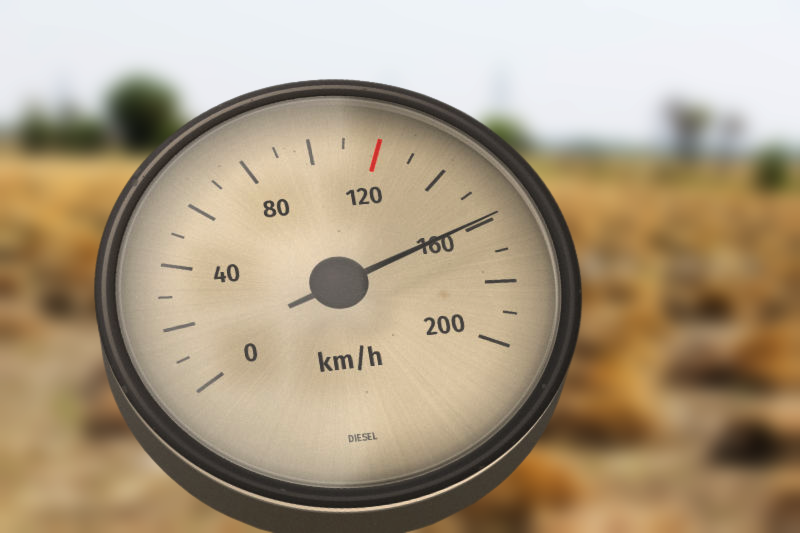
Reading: value=160 unit=km/h
